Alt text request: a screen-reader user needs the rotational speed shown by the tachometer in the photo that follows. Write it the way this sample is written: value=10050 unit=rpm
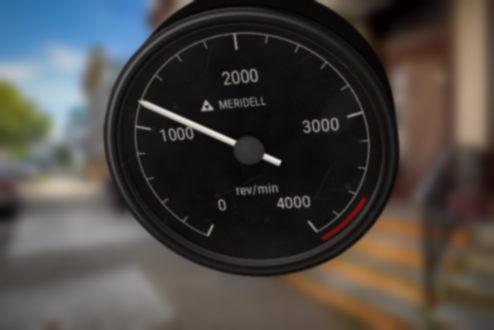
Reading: value=1200 unit=rpm
